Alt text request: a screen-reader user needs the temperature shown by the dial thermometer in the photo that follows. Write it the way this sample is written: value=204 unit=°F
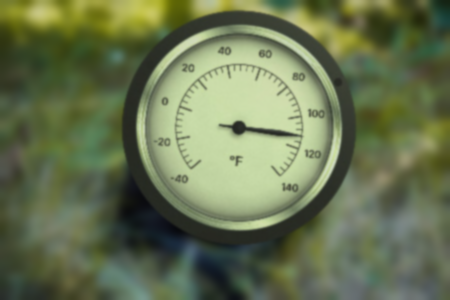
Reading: value=112 unit=°F
